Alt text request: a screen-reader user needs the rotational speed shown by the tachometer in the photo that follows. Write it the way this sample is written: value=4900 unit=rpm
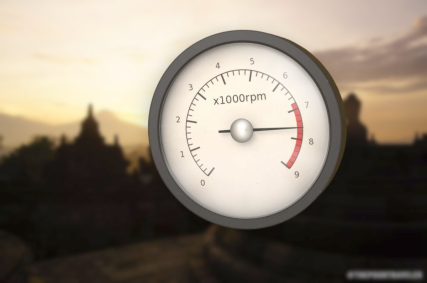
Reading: value=7600 unit=rpm
